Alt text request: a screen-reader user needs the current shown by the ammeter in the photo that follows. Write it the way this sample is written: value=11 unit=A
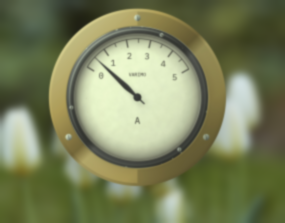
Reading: value=0.5 unit=A
